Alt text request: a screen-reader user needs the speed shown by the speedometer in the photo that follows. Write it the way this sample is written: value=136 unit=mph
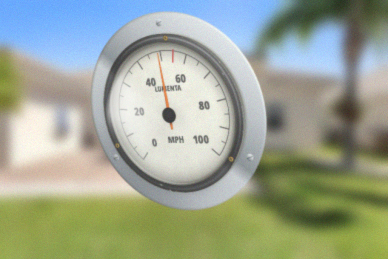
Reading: value=50 unit=mph
